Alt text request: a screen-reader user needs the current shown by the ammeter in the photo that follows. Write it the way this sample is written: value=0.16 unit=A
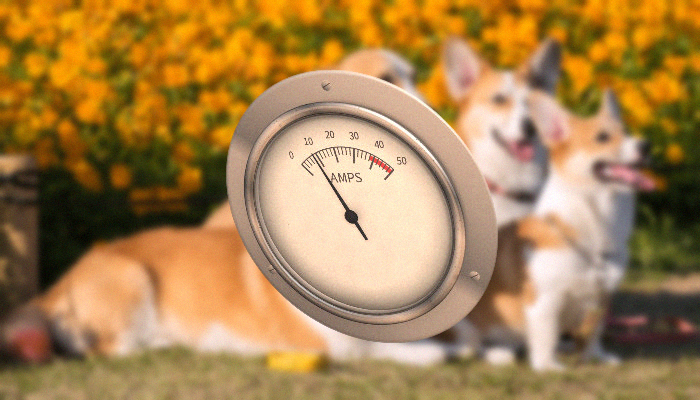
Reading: value=10 unit=A
